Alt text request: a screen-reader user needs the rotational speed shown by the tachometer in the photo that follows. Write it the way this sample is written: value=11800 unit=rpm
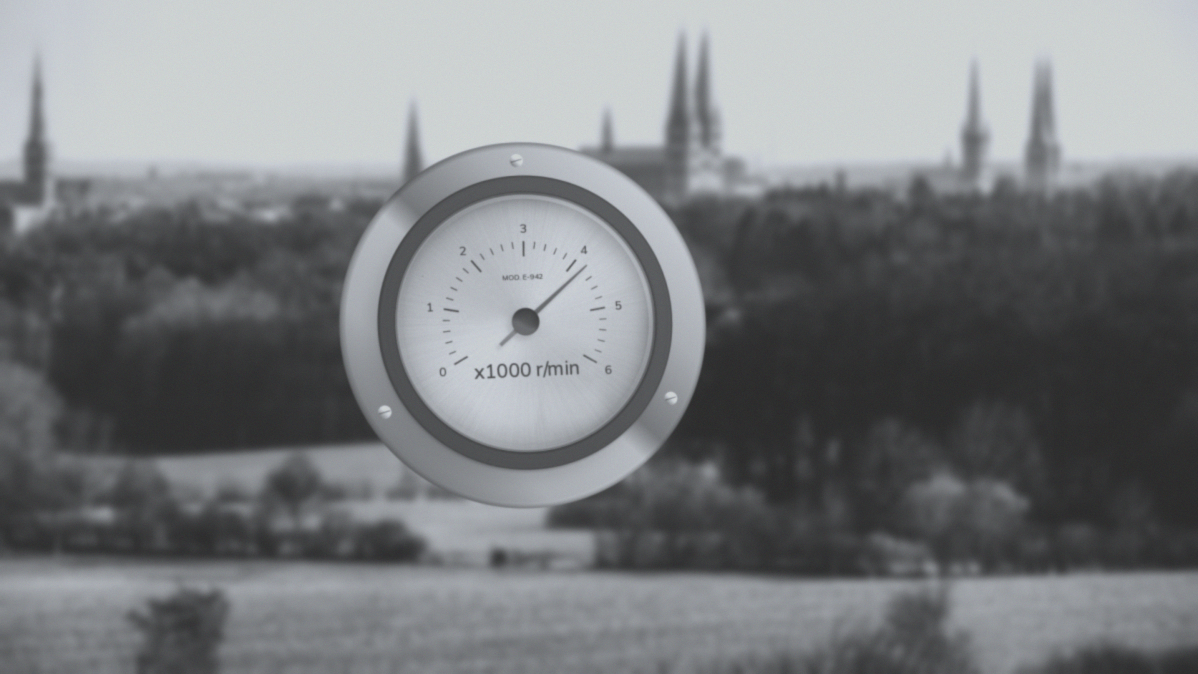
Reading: value=4200 unit=rpm
